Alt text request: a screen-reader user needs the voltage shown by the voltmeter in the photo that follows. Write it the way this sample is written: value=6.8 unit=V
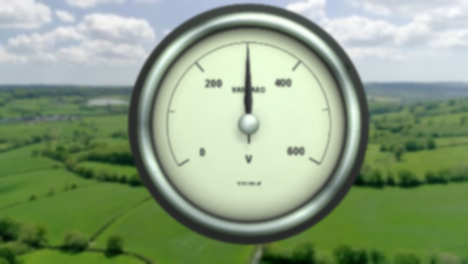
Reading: value=300 unit=V
